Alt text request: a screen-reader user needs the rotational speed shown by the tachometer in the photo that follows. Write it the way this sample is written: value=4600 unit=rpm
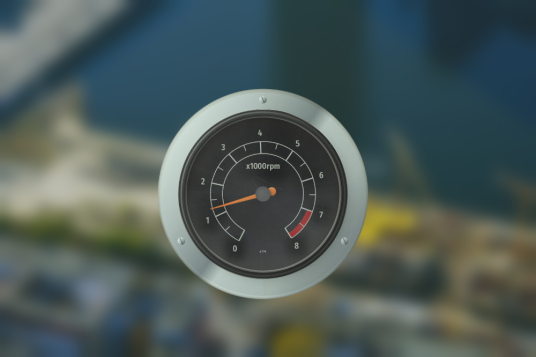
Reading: value=1250 unit=rpm
